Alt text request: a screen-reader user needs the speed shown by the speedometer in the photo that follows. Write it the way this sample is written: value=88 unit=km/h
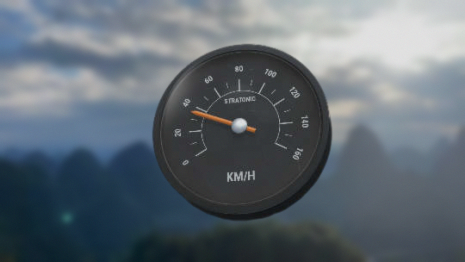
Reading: value=35 unit=km/h
